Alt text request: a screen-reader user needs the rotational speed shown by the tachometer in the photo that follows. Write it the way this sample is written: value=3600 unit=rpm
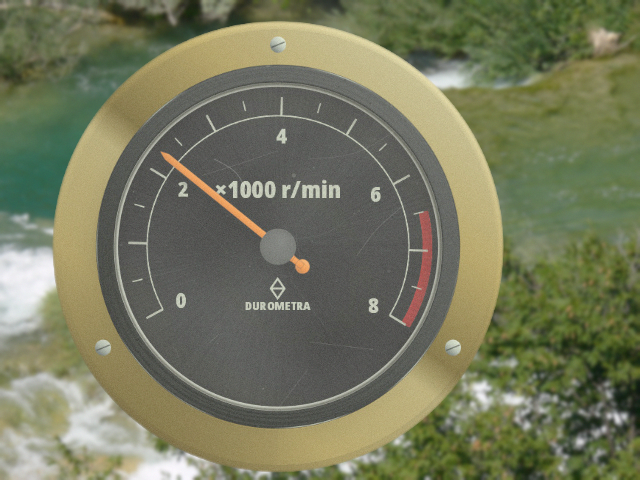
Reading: value=2250 unit=rpm
